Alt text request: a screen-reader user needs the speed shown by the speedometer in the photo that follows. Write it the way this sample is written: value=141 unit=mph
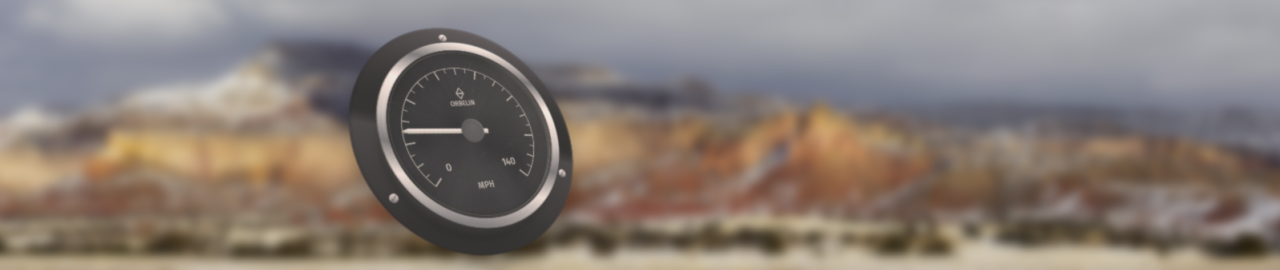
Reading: value=25 unit=mph
